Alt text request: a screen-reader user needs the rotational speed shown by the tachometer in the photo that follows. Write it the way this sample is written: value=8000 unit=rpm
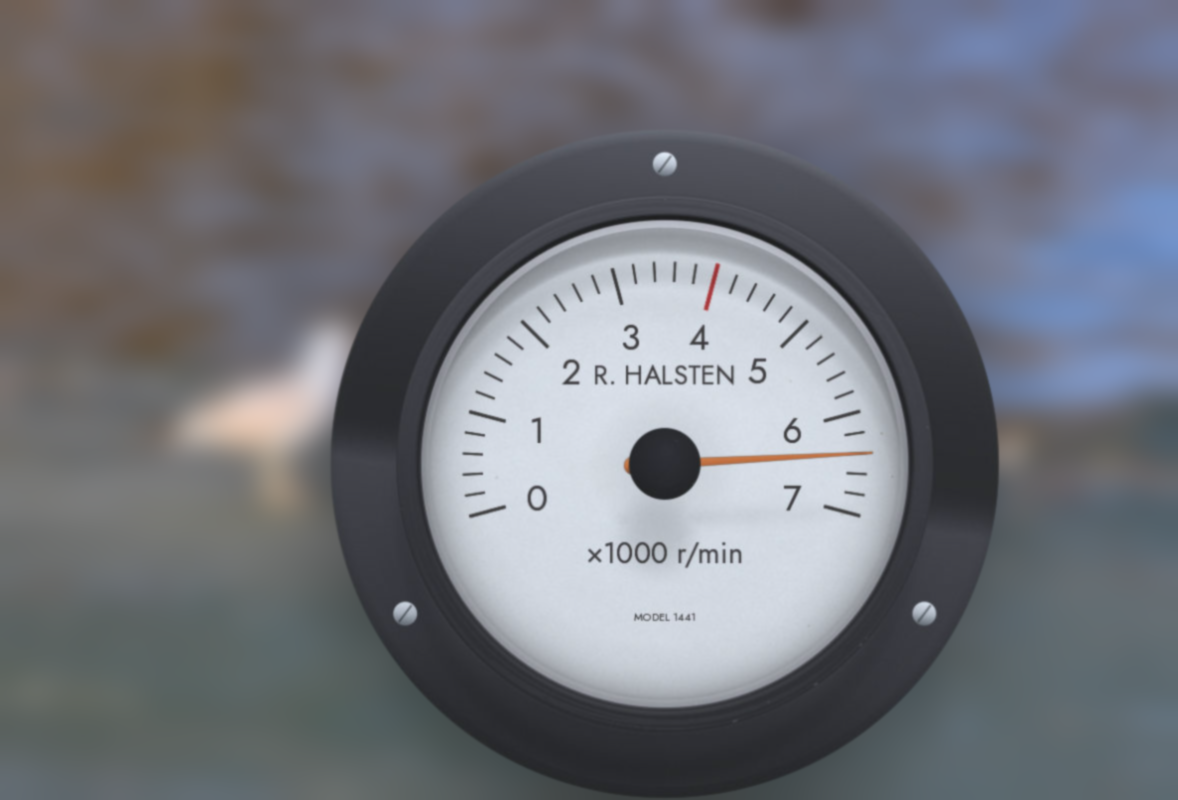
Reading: value=6400 unit=rpm
